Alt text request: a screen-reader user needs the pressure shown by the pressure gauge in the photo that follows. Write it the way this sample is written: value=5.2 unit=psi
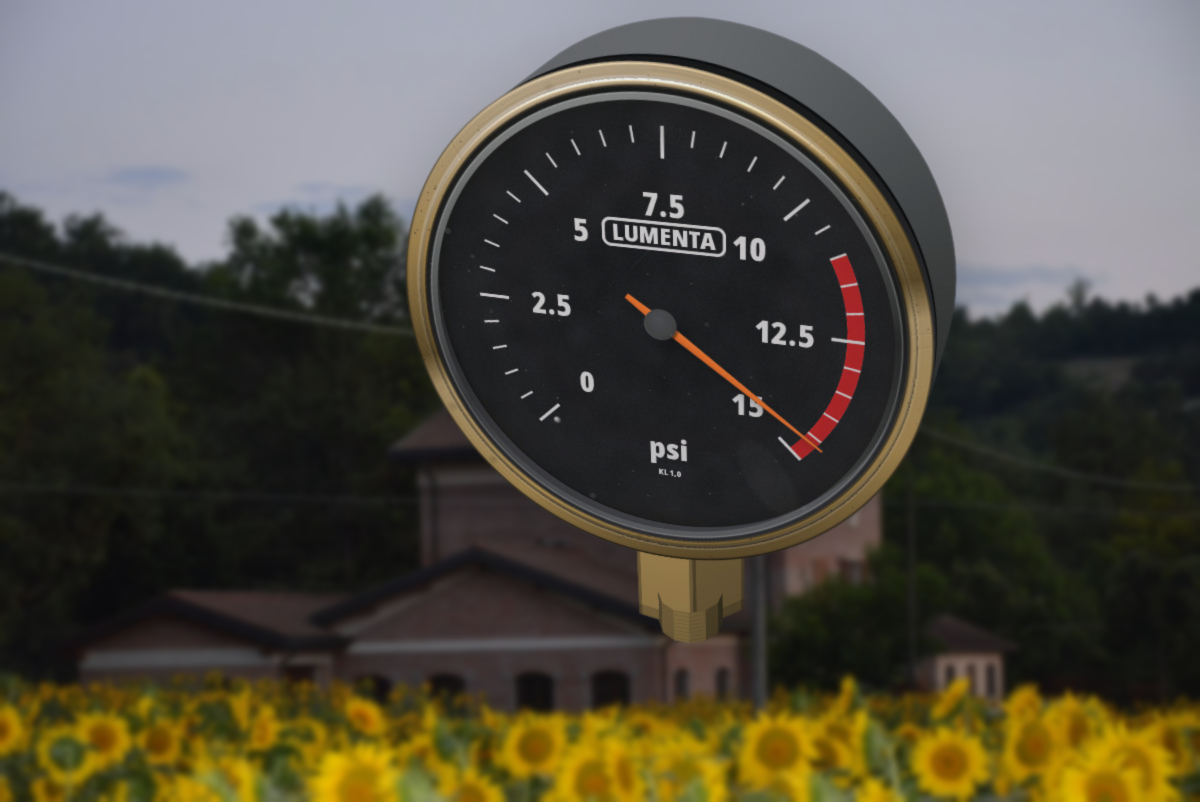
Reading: value=14.5 unit=psi
